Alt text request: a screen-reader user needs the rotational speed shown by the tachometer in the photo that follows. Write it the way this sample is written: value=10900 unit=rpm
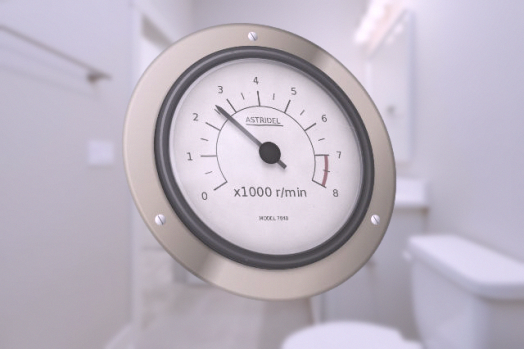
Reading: value=2500 unit=rpm
